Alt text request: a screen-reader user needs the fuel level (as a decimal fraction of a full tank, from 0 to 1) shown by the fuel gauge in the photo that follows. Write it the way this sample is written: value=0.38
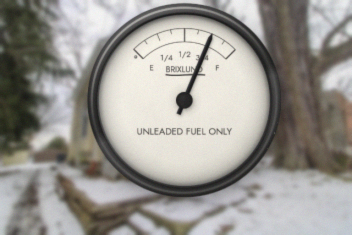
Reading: value=0.75
